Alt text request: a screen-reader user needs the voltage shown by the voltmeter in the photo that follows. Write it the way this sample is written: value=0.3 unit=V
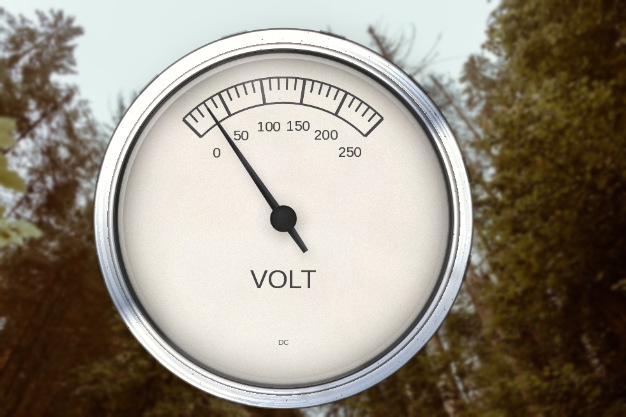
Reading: value=30 unit=V
